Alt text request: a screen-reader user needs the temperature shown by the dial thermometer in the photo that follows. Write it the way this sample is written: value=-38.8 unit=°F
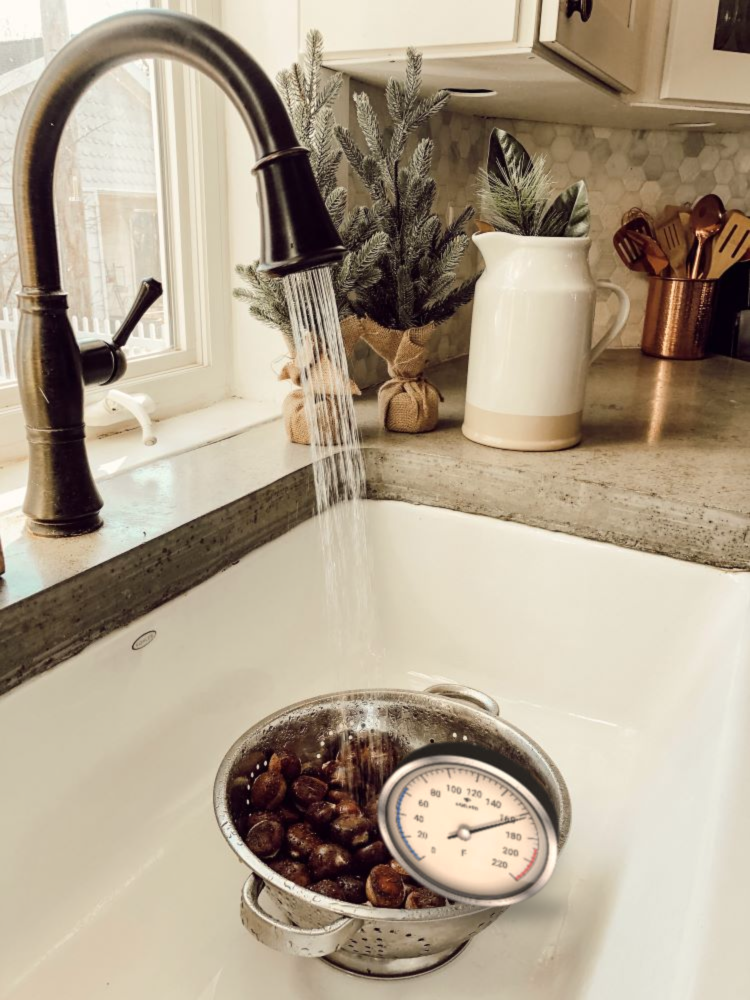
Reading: value=160 unit=°F
